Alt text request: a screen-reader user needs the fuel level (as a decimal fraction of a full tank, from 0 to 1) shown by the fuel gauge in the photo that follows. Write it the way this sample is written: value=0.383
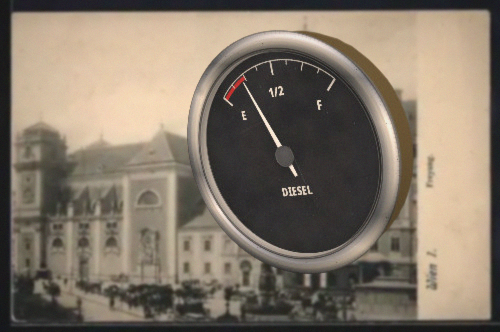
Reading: value=0.25
